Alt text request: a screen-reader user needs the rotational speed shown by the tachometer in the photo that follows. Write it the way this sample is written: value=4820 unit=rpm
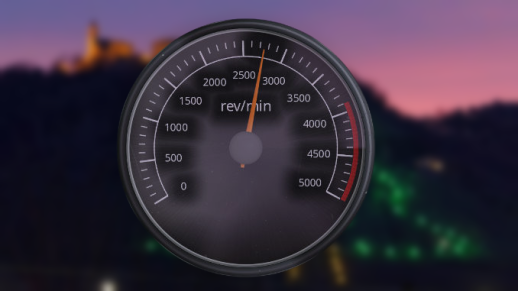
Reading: value=2750 unit=rpm
